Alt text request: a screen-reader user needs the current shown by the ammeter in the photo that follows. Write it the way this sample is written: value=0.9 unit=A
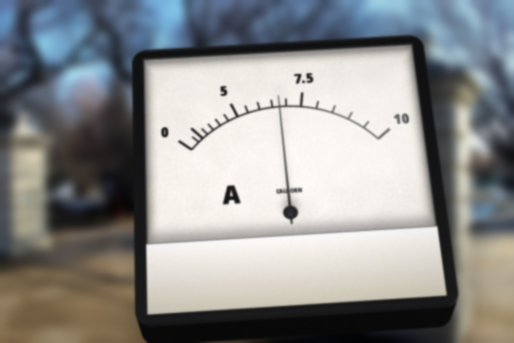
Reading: value=6.75 unit=A
